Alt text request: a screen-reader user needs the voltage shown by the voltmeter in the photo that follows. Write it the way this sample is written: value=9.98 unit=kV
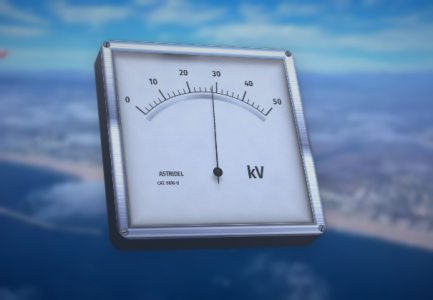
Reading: value=28 unit=kV
